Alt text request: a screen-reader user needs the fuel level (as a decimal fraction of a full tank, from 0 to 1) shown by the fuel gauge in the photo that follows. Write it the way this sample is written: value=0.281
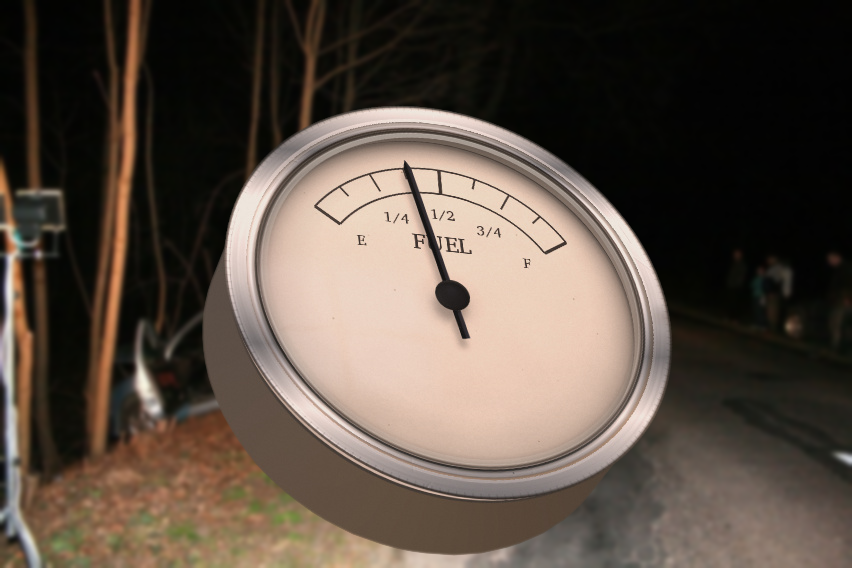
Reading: value=0.375
